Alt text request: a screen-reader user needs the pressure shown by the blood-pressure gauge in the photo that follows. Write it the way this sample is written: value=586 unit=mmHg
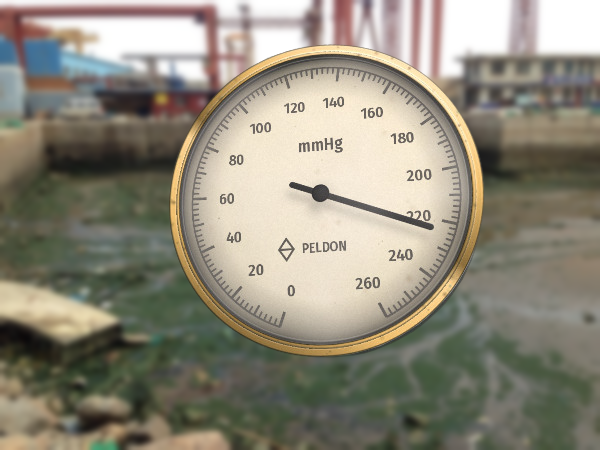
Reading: value=224 unit=mmHg
